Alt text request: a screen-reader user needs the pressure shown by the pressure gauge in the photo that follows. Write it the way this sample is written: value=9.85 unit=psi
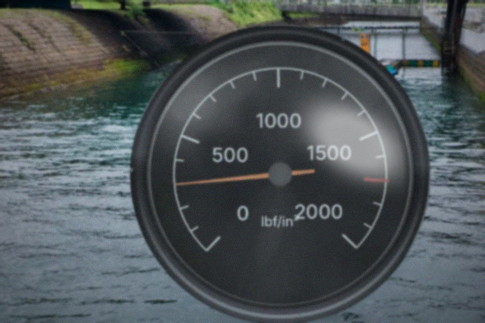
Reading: value=300 unit=psi
